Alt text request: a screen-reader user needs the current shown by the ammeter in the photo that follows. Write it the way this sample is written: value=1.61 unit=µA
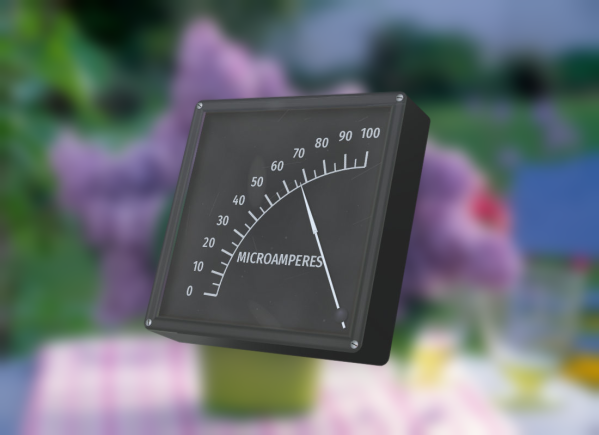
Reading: value=67.5 unit=µA
